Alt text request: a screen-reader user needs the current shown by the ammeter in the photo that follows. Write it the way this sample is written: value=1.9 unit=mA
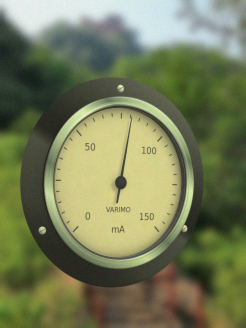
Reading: value=80 unit=mA
